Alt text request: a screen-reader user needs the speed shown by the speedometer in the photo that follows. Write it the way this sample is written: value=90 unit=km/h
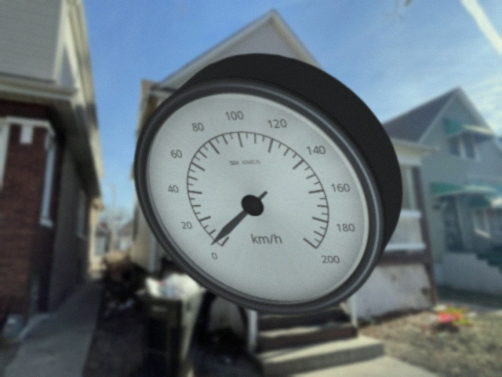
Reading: value=5 unit=km/h
